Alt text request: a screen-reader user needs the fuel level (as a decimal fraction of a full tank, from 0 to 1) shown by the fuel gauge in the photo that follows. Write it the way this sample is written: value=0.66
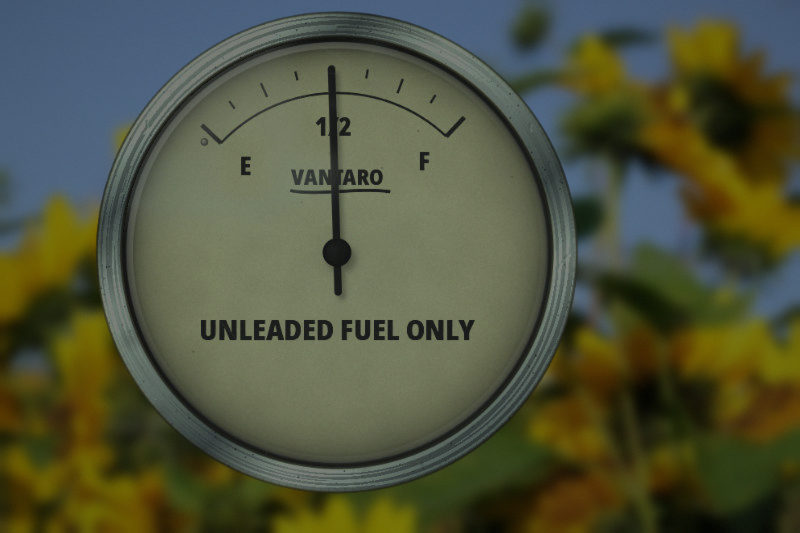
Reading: value=0.5
